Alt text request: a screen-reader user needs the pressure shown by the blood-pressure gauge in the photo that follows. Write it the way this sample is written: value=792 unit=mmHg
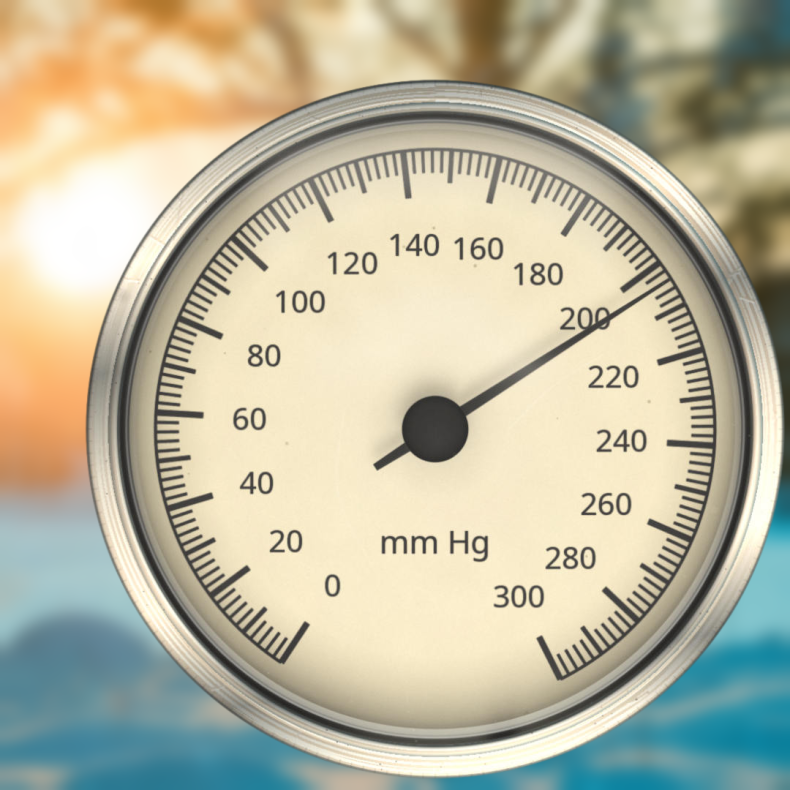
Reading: value=204 unit=mmHg
